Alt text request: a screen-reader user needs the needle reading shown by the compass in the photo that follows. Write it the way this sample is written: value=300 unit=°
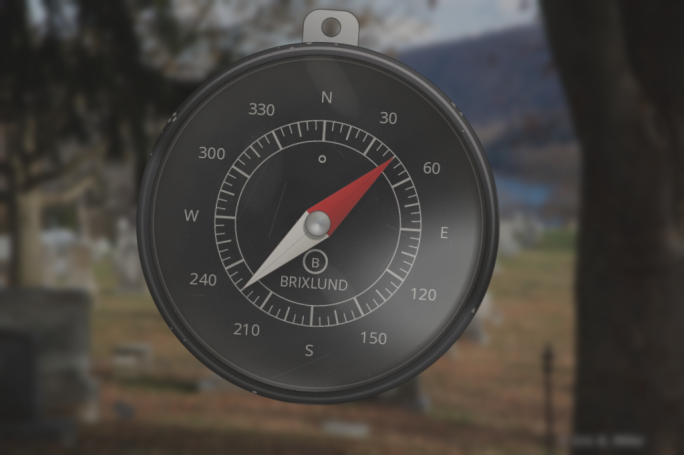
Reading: value=45 unit=°
